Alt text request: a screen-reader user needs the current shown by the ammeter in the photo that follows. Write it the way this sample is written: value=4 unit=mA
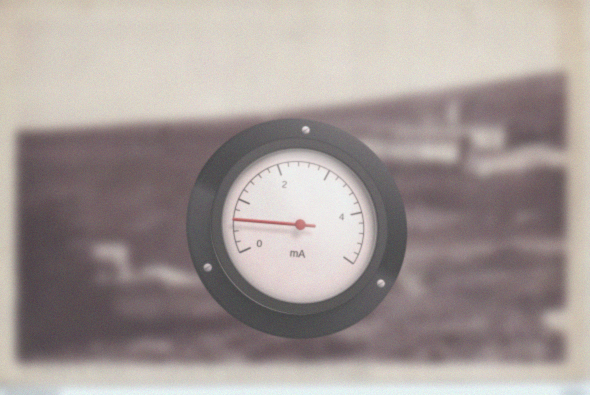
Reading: value=0.6 unit=mA
